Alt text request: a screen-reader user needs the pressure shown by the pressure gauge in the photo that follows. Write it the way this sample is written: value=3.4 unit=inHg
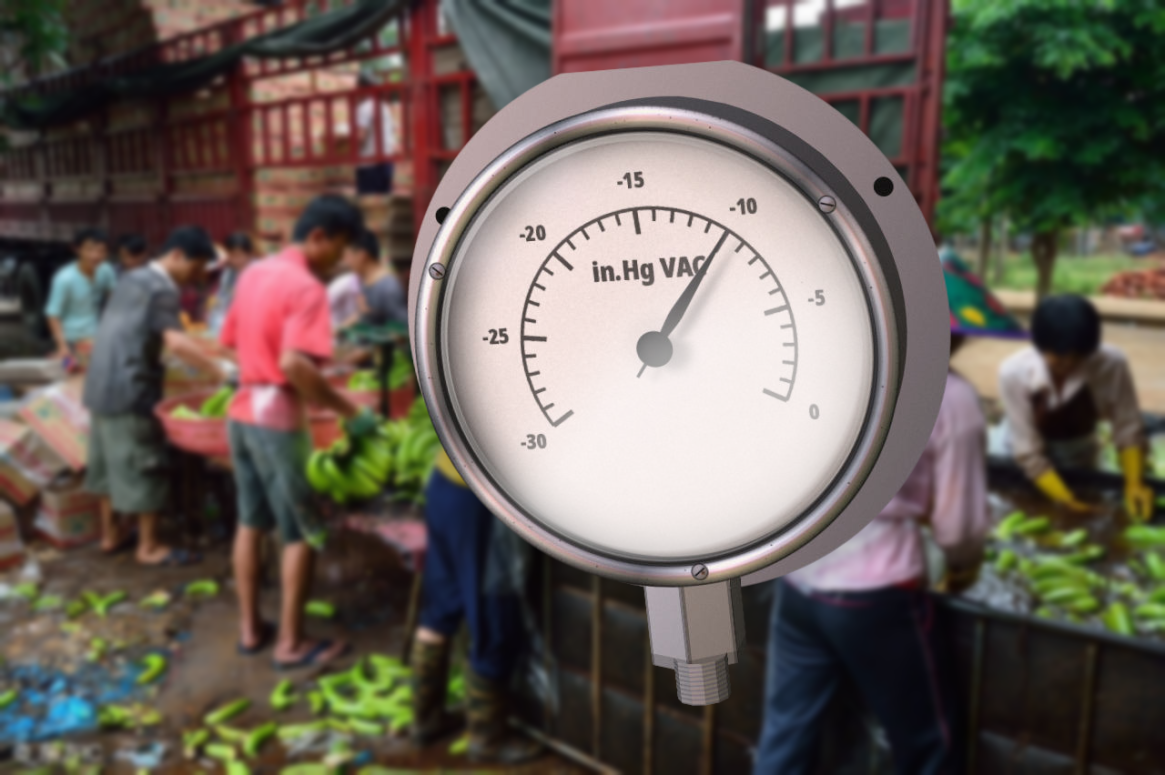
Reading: value=-10 unit=inHg
